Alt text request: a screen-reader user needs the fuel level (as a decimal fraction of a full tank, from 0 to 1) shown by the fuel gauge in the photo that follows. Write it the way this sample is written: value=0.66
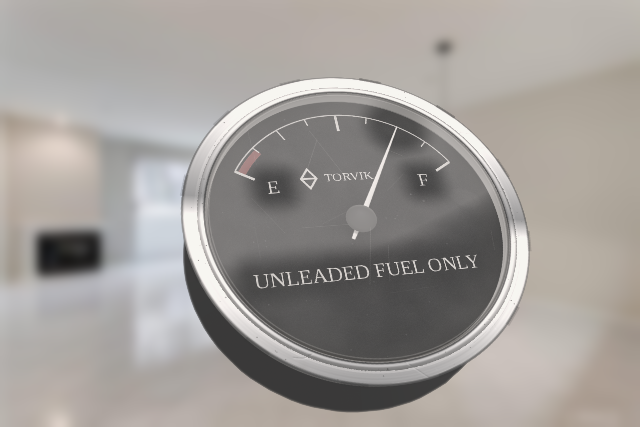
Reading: value=0.75
